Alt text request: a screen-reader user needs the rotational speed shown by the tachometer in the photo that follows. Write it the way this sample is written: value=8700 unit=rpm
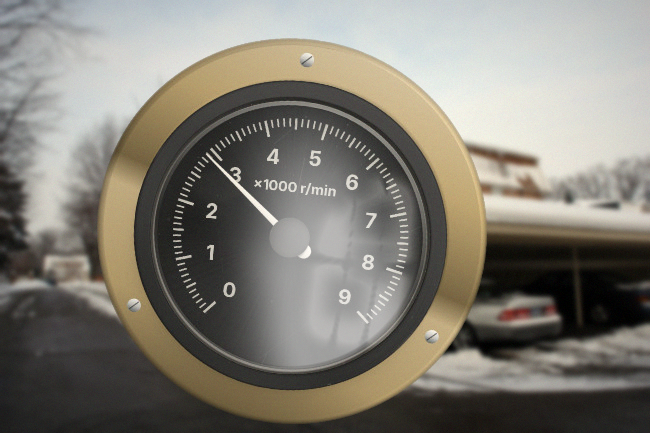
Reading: value=2900 unit=rpm
